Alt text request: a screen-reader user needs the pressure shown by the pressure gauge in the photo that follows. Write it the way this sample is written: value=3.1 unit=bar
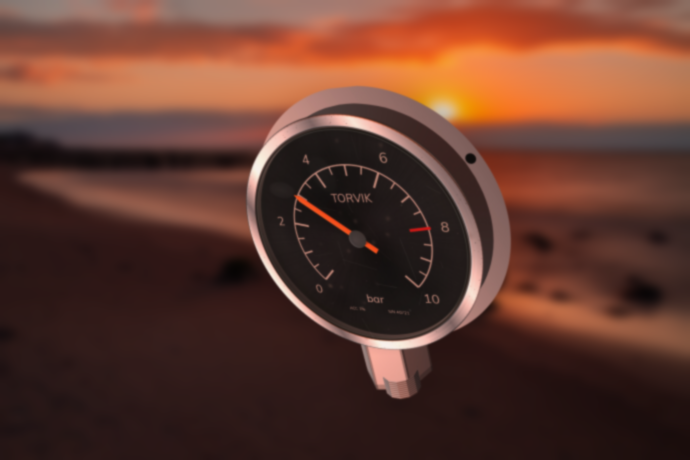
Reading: value=3 unit=bar
